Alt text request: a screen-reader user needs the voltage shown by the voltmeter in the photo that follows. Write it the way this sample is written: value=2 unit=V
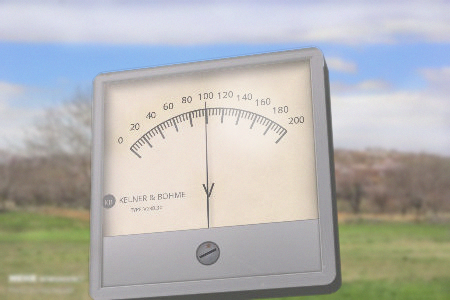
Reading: value=100 unit=V
